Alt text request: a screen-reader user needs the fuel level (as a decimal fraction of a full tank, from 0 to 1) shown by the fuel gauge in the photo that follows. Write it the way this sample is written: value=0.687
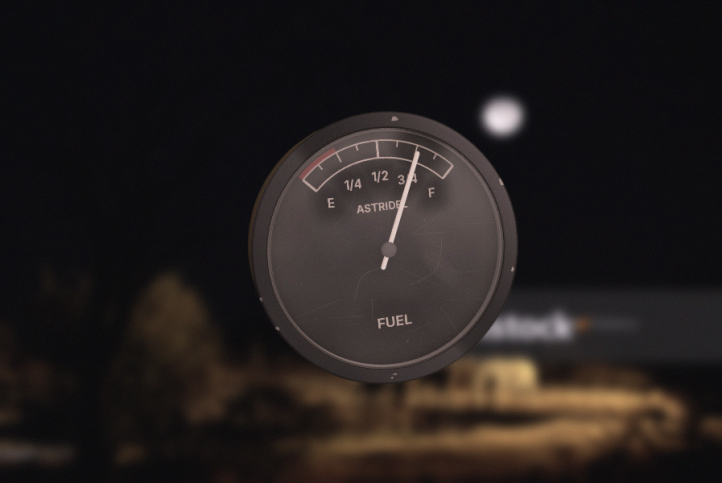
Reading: value=0.75
